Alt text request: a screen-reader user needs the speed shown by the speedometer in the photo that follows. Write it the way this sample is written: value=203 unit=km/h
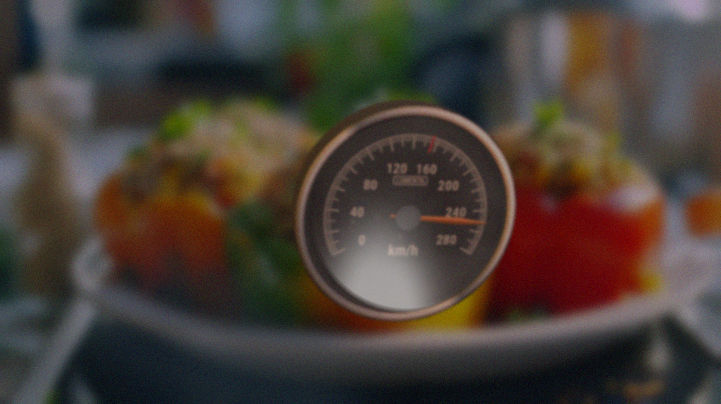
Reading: value=250 unit=km/h
